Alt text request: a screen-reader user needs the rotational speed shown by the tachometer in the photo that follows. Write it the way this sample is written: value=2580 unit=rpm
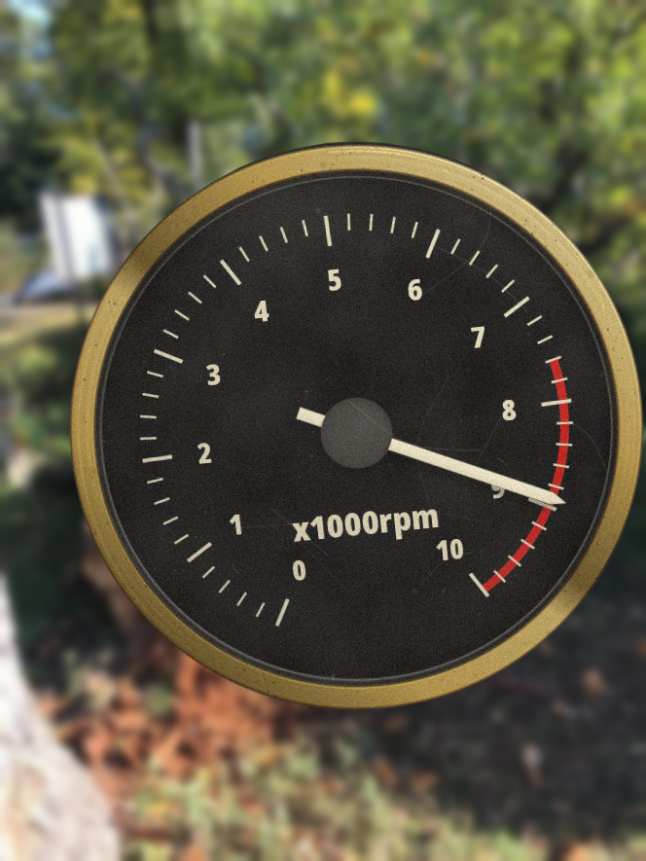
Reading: value=8900 unit=rpm
